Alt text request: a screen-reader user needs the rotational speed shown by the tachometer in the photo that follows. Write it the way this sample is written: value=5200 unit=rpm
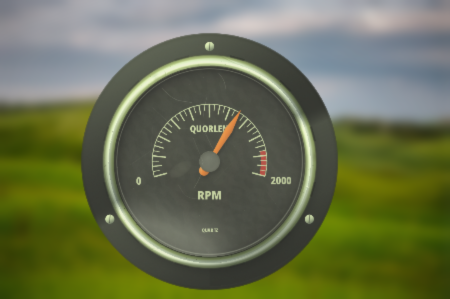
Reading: value=1300 unit=rpm
